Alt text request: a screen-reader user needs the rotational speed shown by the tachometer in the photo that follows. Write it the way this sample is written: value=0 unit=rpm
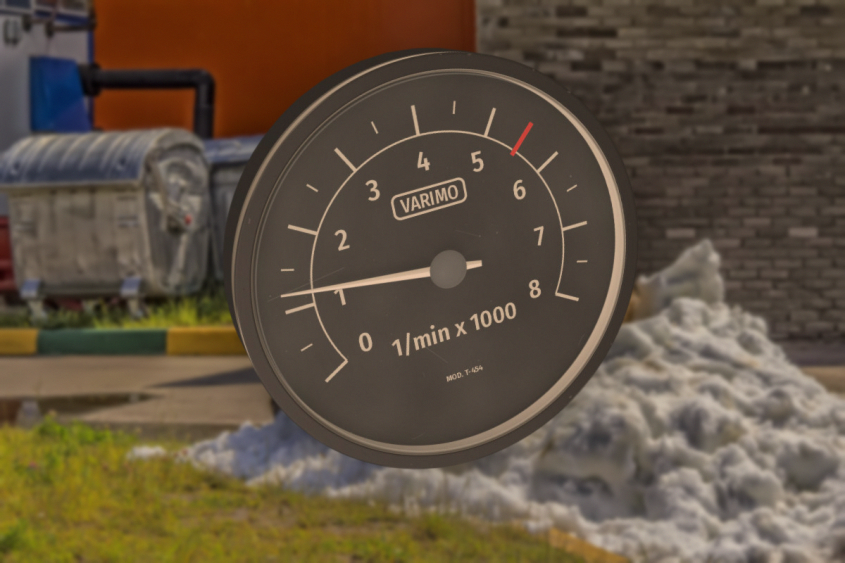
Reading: value=1250 unit=rpm
